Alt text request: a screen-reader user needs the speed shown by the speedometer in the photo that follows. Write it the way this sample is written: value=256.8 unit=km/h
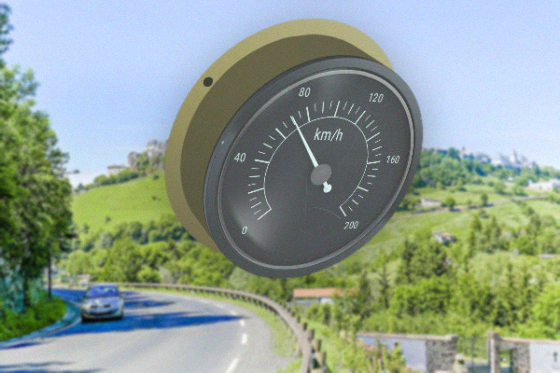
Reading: value=70 unit=km/h
